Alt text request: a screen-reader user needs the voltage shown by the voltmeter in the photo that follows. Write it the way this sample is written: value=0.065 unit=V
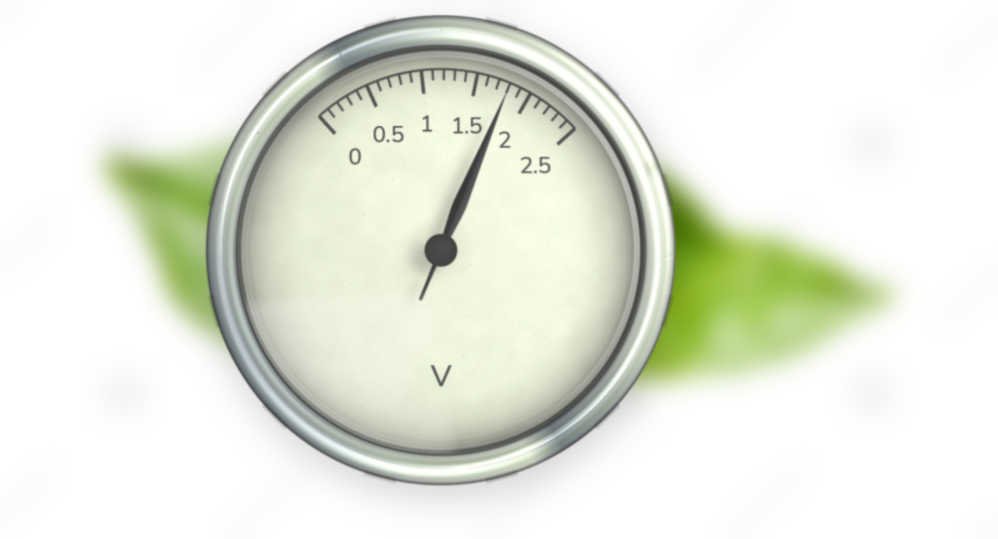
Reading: value=1.8 unit=V
